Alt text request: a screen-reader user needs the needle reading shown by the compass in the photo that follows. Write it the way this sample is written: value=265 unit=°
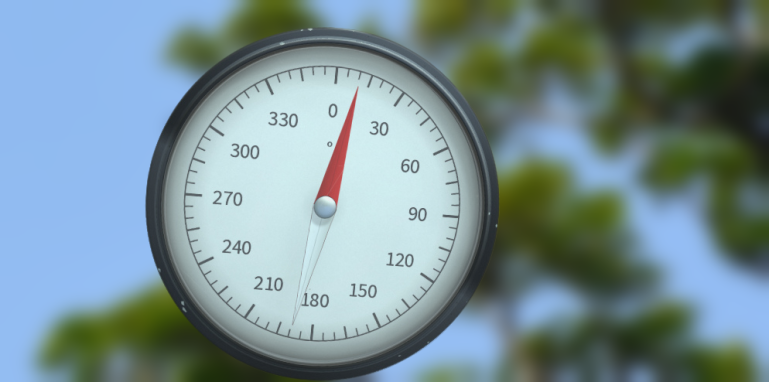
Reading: value=10 unit=°
